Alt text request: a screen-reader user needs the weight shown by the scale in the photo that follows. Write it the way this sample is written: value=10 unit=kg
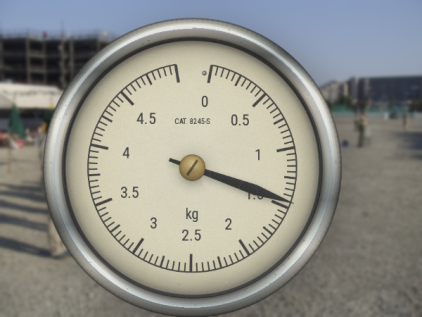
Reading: value=1.45 unit=kg
